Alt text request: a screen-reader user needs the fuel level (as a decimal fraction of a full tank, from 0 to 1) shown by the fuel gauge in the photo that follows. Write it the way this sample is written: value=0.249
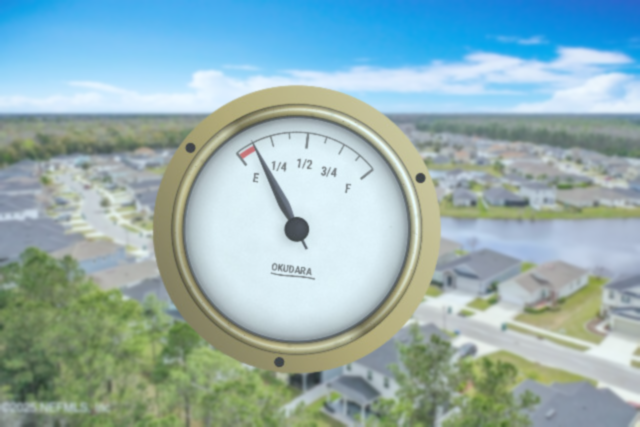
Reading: value=0.125
